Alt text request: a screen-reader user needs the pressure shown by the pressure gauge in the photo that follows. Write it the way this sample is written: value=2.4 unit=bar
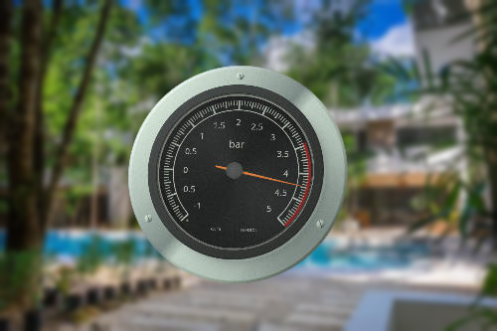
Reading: value=4.25 unit=bar
